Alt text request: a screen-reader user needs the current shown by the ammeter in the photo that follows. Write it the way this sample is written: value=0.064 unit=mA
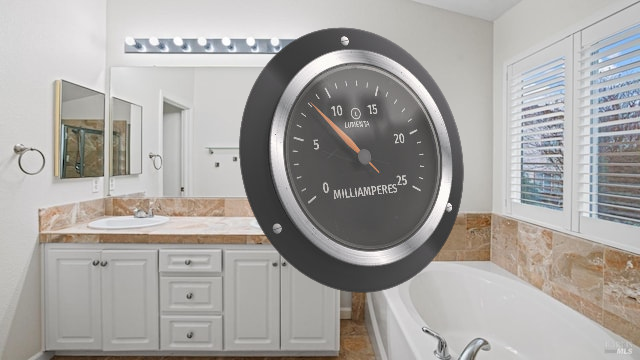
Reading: value=8 unit=mA
